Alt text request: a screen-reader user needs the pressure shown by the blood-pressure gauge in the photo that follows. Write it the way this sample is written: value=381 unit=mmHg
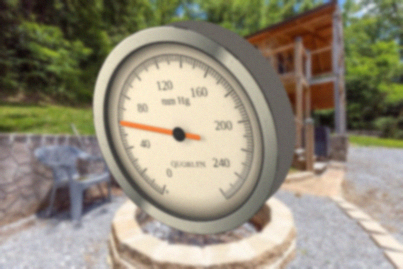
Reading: value=60 unit=mmHg
